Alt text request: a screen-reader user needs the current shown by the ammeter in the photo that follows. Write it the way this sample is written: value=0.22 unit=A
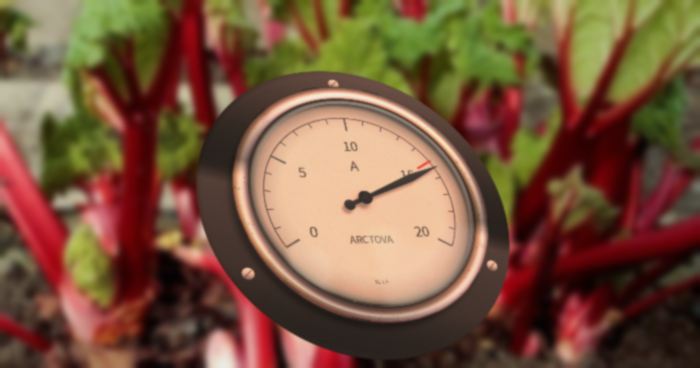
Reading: value=15.5 unit=A
